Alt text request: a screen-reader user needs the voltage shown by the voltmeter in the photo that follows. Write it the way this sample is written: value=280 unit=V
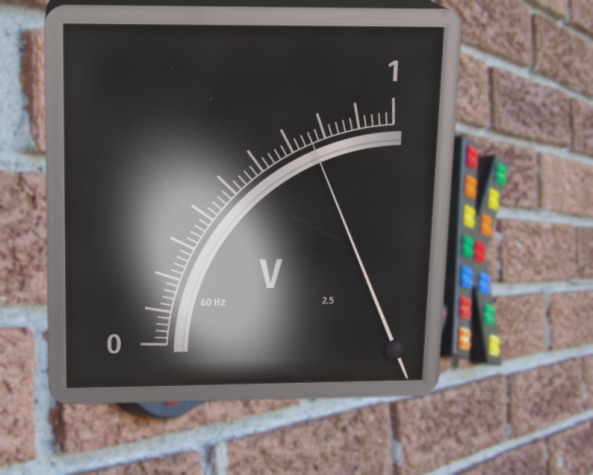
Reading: value=0.76 unit=V
